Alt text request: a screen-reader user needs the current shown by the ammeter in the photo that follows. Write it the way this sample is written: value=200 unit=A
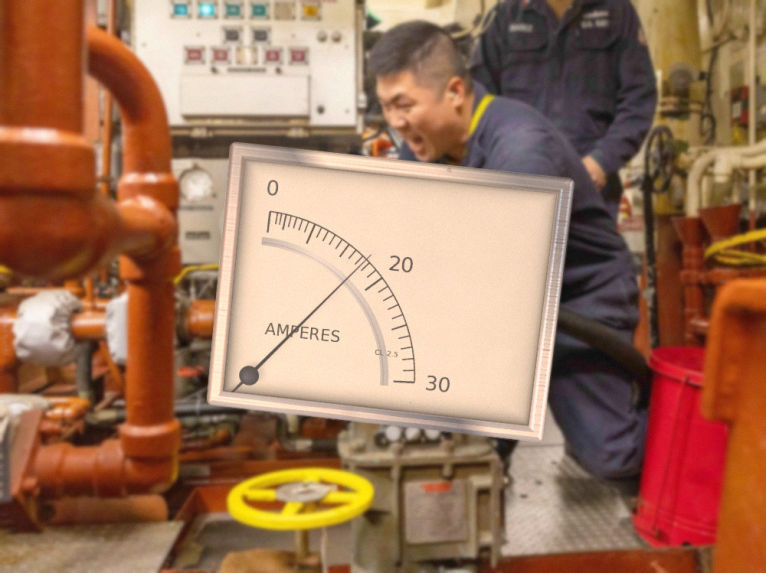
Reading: value=17.5 unit=A
